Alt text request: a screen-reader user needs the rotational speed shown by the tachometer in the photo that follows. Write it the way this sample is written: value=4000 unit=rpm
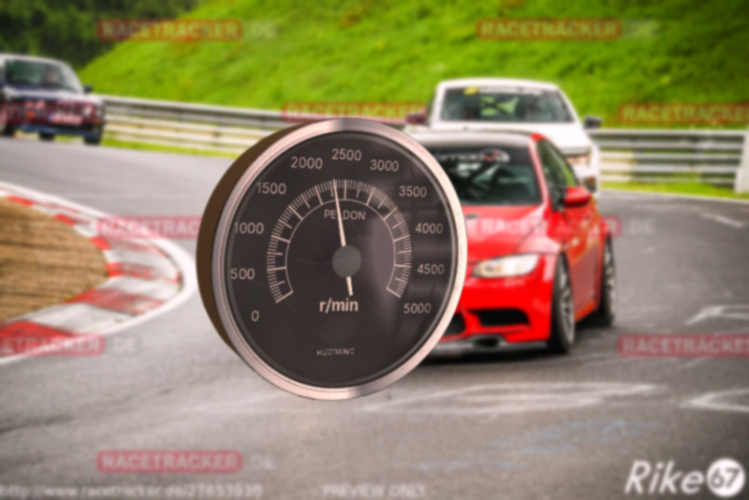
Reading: value=2250 unit=rpm
